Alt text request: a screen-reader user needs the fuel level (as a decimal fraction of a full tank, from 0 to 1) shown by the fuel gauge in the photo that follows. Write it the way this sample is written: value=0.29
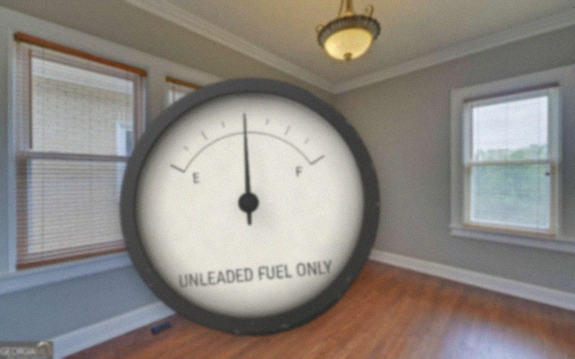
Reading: value=0.5
